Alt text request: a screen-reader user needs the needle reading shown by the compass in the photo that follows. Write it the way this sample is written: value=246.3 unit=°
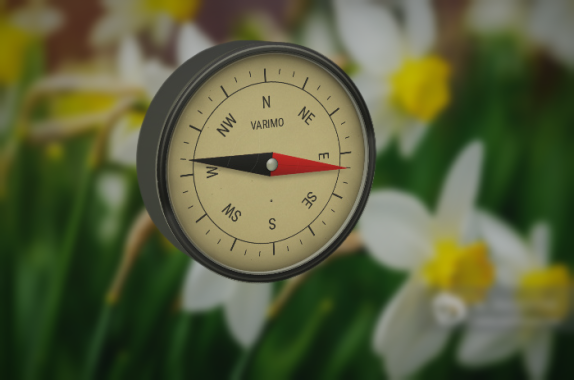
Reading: value=100 unit=°
